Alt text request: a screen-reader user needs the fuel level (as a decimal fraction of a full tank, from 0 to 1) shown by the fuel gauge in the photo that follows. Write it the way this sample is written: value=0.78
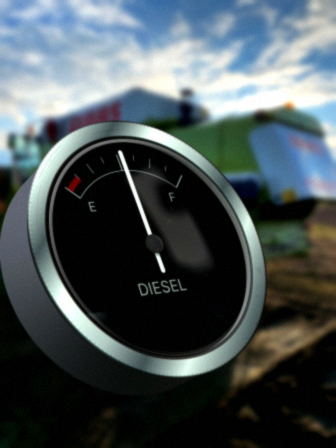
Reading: value=0.5
